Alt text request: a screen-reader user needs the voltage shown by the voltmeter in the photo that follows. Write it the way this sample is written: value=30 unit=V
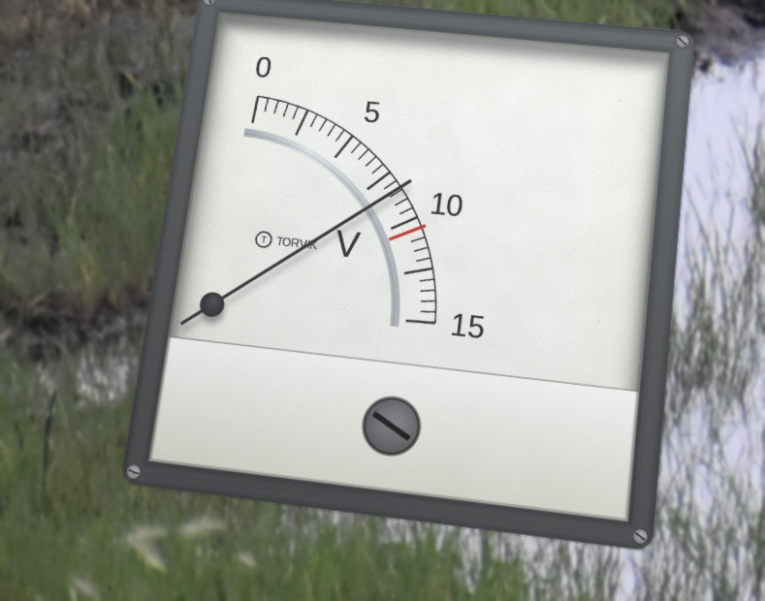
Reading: value=8.5 unit=V
